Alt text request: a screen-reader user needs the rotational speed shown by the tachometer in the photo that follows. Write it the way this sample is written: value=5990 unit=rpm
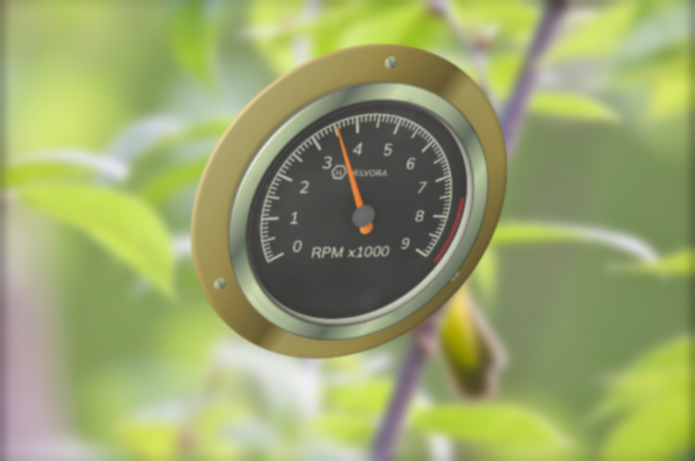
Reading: value=3500 unit=rpm
